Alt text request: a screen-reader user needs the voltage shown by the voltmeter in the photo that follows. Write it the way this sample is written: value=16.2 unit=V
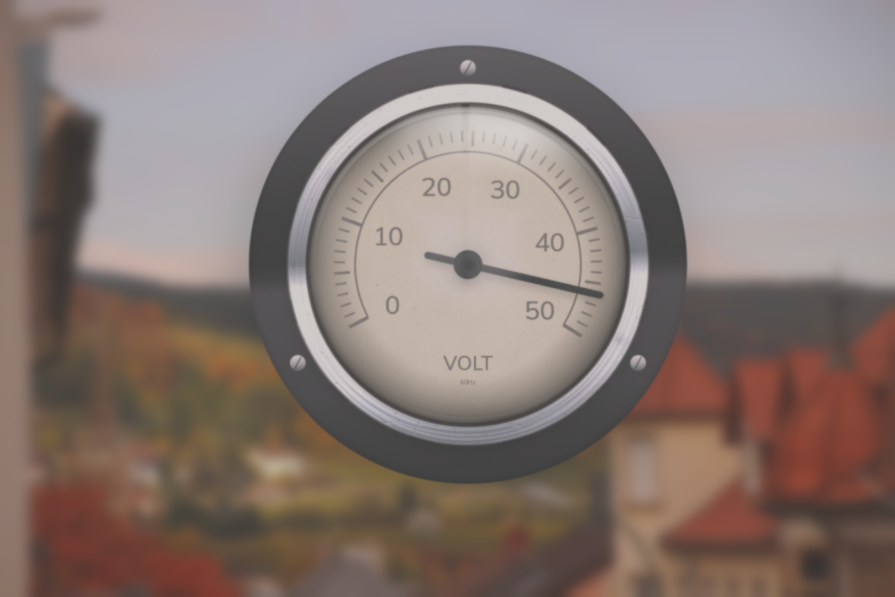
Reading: value=46 unit=V
